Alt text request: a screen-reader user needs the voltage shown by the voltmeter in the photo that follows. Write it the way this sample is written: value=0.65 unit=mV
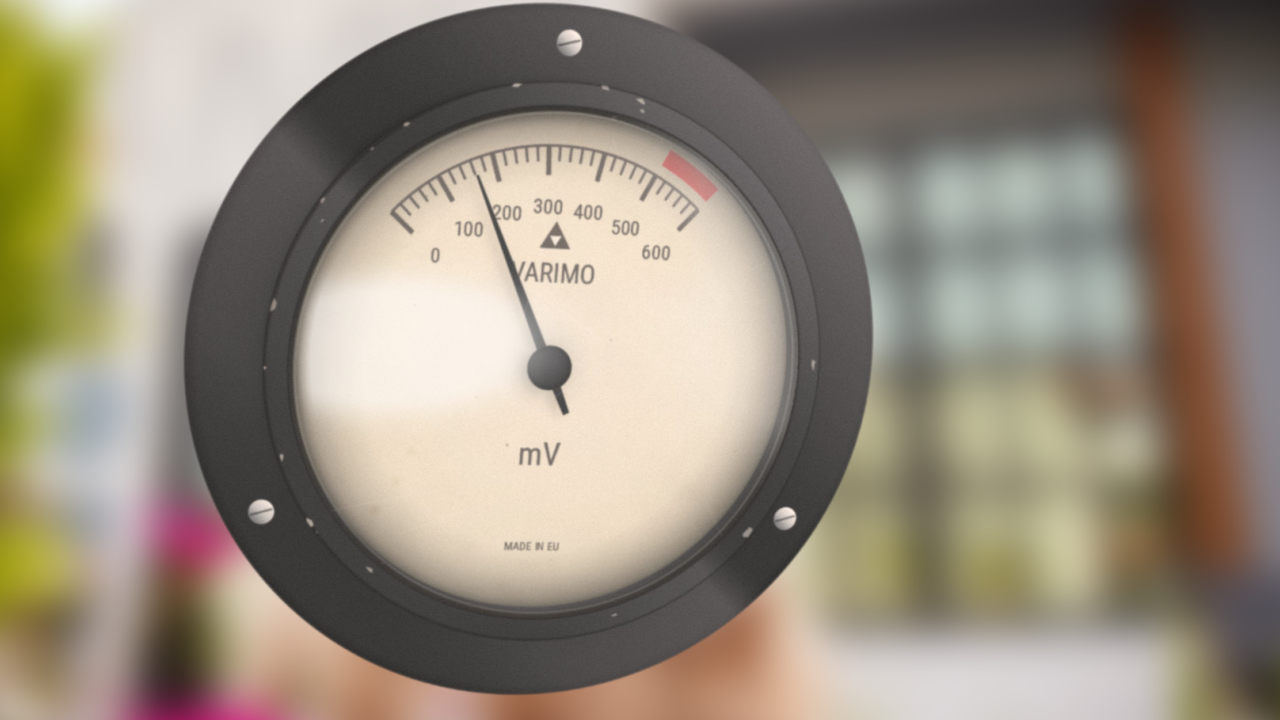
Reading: value=160 unit=mV
